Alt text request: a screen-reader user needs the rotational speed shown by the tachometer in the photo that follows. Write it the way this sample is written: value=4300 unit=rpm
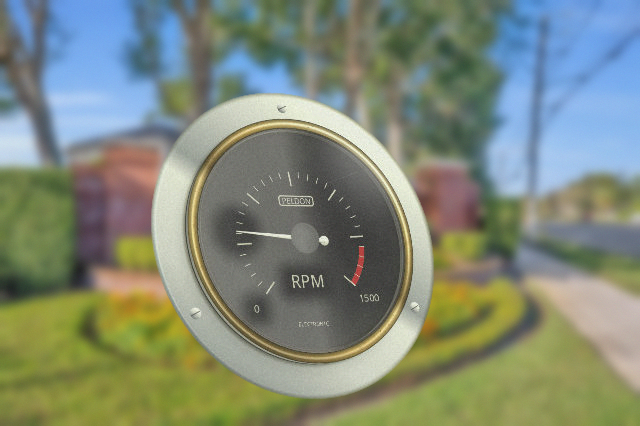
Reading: value=300 unit=rpm
